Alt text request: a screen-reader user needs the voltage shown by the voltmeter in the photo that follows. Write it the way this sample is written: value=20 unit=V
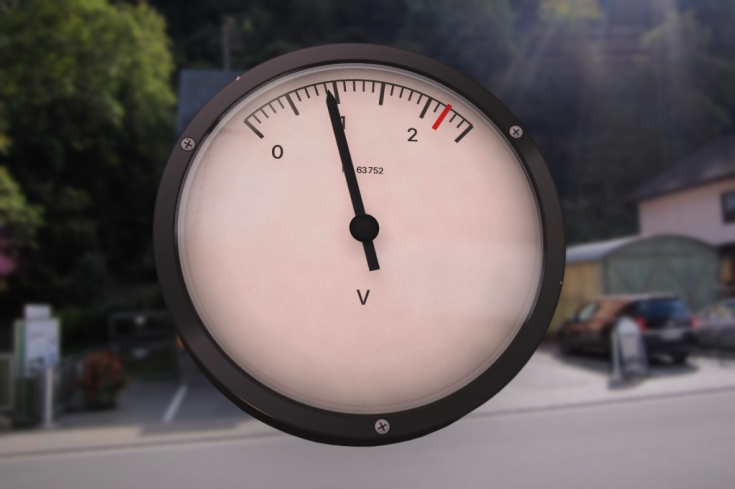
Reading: value=0.9 unit=V
